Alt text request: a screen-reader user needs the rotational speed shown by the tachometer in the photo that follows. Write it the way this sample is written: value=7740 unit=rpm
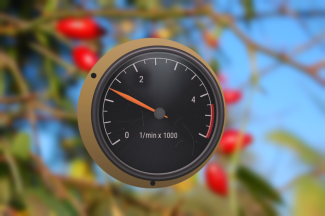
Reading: value=1250 unit=rpm
